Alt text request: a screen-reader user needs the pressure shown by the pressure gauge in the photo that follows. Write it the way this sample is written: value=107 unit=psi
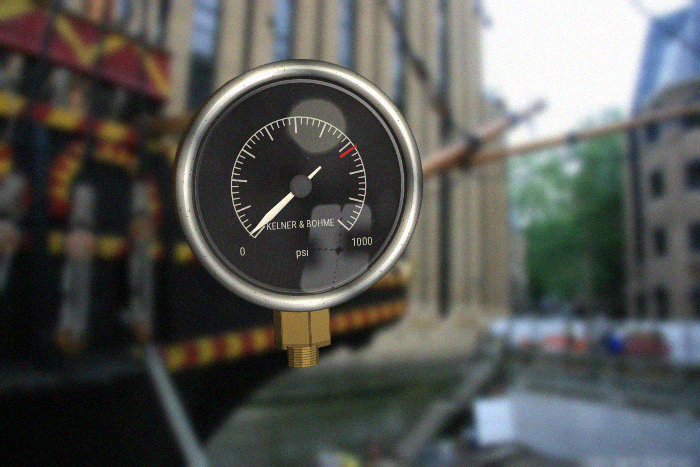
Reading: value=20 unit=psi
